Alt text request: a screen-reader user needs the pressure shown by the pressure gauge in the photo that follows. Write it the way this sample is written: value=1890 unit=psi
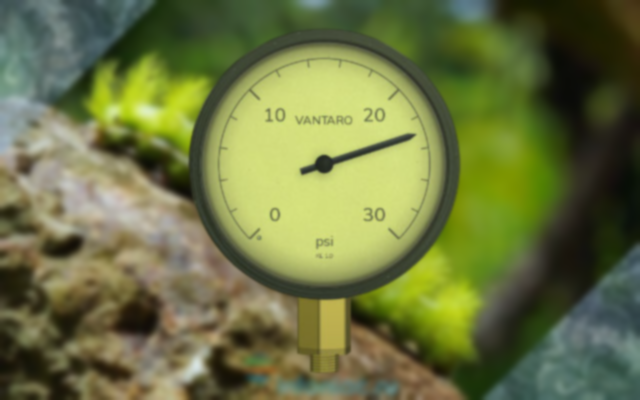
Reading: value=23 unit=psi
